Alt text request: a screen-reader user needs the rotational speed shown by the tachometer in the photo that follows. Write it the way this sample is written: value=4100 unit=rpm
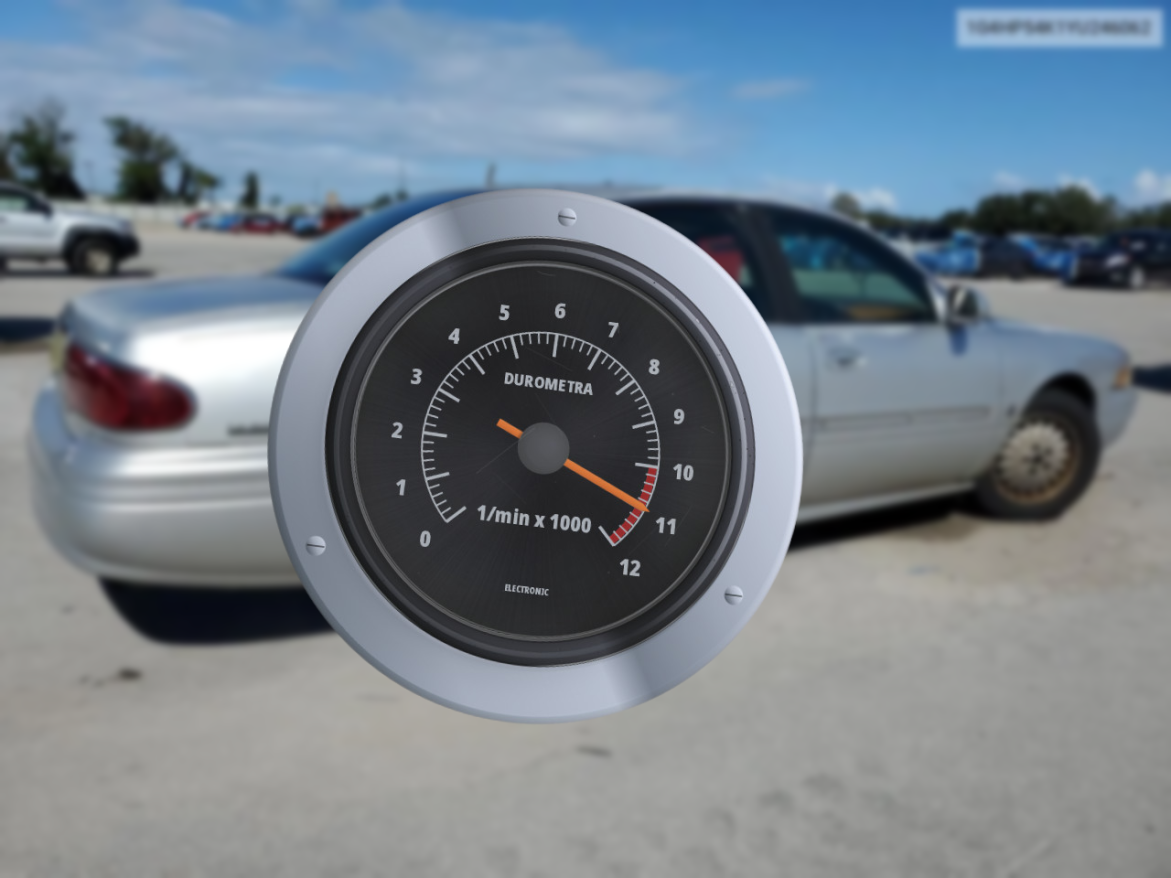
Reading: value=11000 unit=rpm
